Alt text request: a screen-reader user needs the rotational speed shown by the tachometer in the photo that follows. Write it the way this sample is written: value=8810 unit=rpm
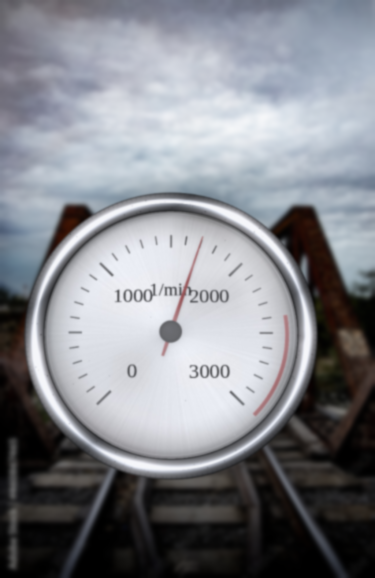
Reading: value=1700 unit=rpm
